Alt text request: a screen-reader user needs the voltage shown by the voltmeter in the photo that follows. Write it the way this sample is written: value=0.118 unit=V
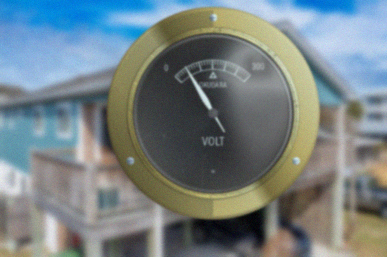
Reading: value=50 unit=V
